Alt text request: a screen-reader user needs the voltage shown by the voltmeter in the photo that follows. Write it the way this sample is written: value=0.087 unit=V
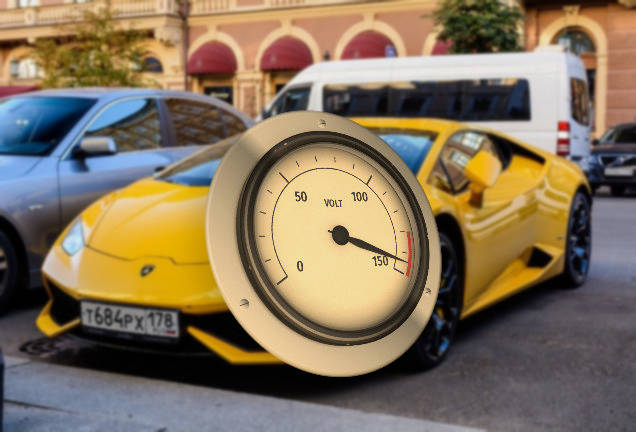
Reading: value=145 unit=V
